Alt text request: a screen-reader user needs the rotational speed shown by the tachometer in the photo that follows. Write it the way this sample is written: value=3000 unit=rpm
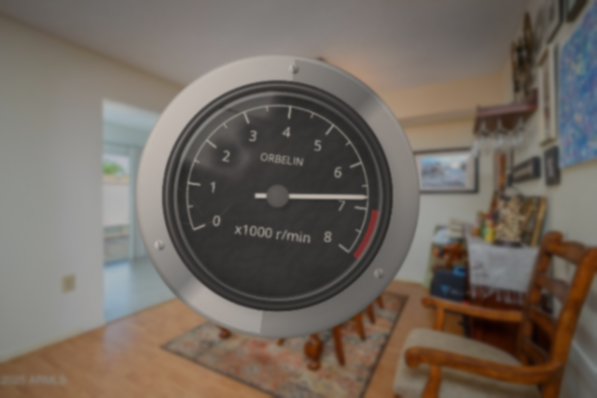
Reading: value=6750 unit=rpm
